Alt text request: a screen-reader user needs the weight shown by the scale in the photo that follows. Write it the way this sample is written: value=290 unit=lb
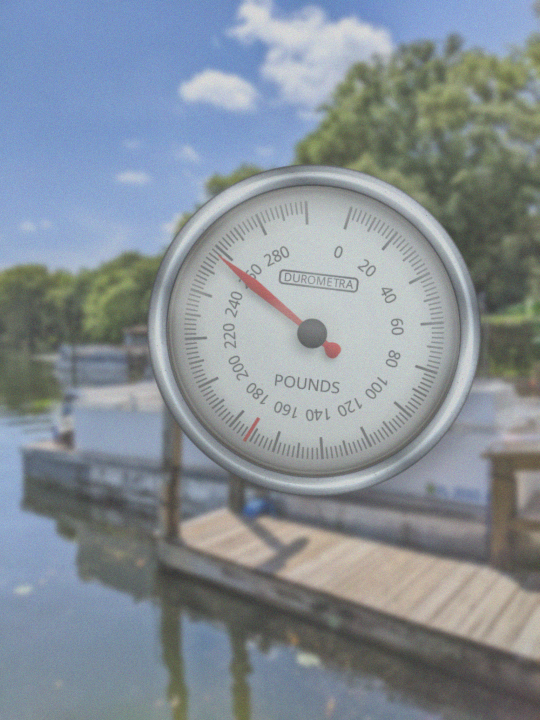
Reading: value=258 unit=lb
